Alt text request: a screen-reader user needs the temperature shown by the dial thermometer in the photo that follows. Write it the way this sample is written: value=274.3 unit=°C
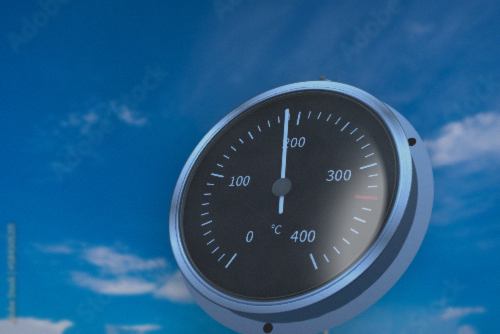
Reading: value=190 unit=°C
